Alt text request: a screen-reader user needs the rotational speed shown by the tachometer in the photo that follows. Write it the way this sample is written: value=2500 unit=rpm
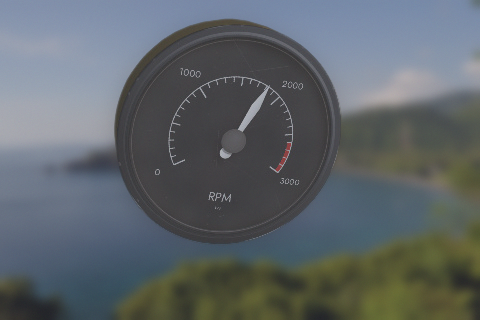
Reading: value=1800 unit=rpm
